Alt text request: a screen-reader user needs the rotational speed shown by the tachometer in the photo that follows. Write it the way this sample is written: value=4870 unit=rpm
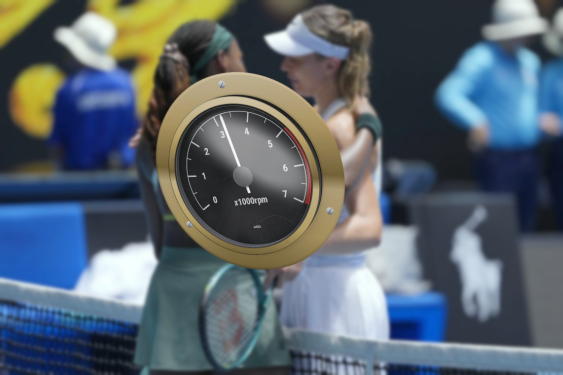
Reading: value=3250 unit=rpm
